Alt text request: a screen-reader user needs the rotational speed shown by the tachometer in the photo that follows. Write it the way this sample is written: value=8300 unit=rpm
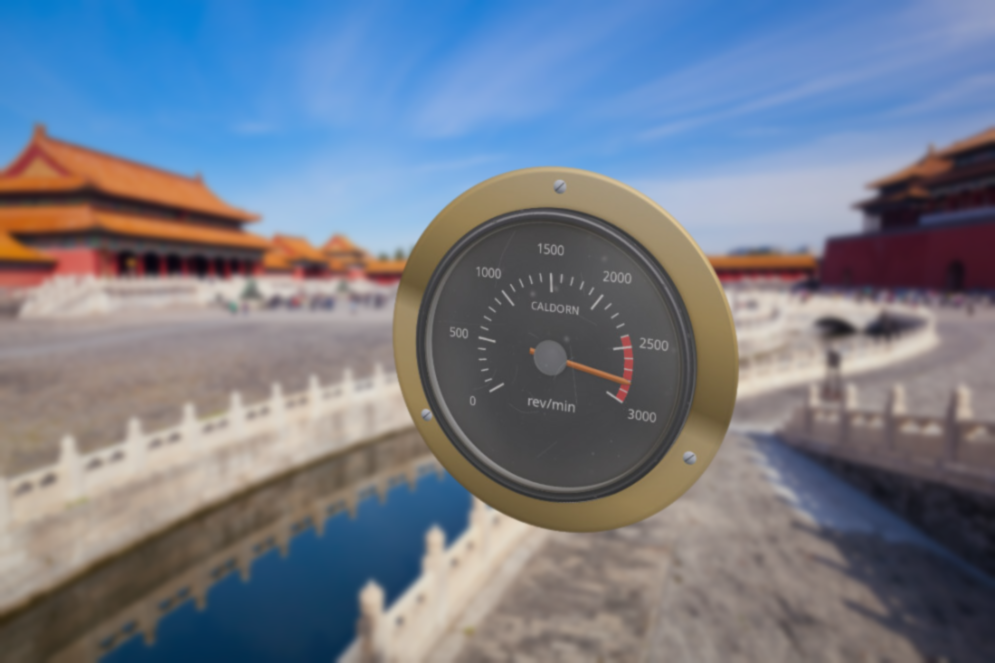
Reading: value=2800 unit=rpm
